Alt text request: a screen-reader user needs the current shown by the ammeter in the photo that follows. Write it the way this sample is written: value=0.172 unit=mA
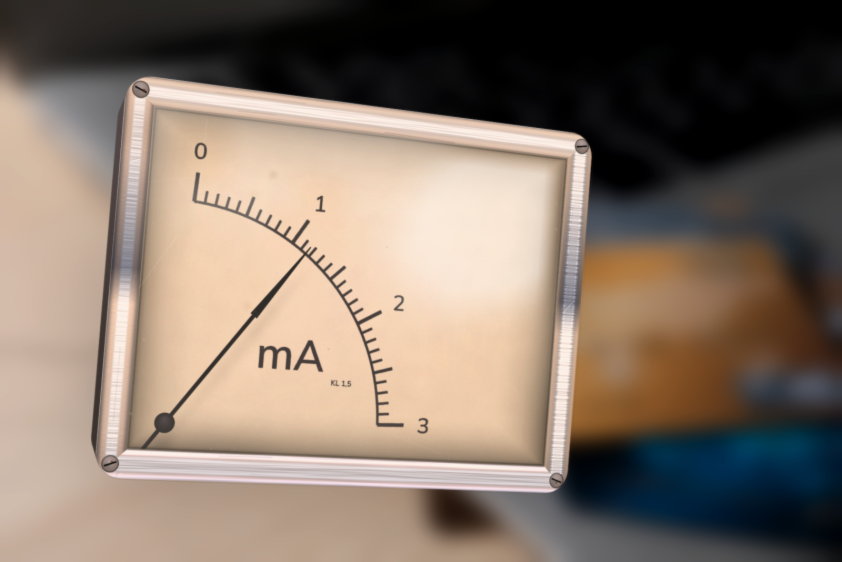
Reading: value=1.15 unit=mA
